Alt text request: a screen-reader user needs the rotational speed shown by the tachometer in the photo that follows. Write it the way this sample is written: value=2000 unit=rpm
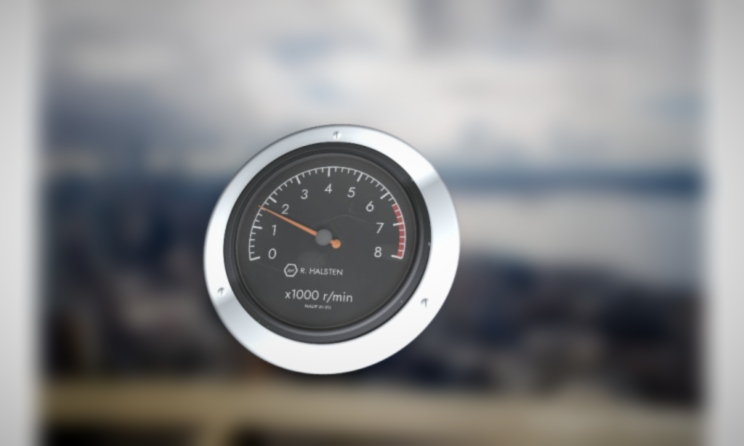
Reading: value=1600 unit=rpm
